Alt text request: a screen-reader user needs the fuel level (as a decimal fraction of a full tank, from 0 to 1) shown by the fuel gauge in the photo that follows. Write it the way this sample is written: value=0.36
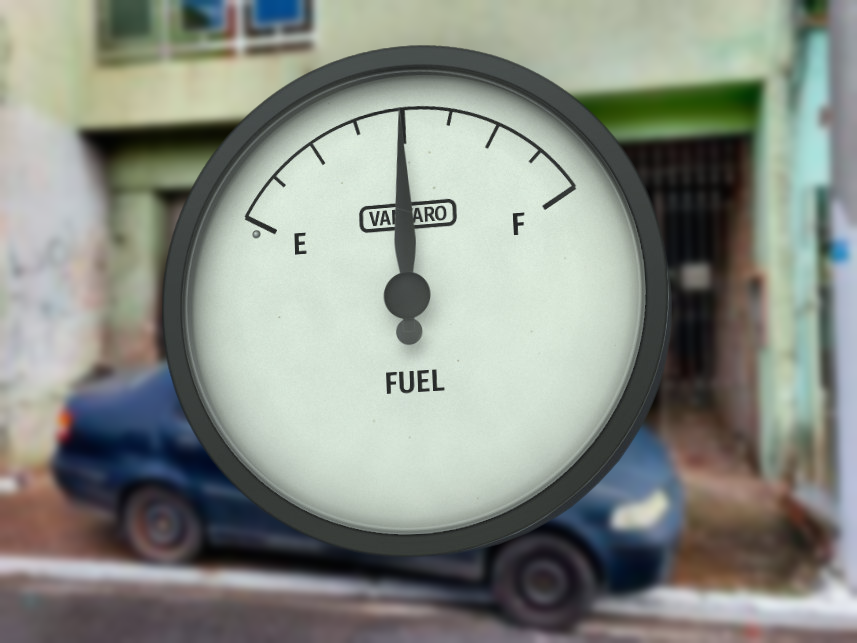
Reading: value=0.5
